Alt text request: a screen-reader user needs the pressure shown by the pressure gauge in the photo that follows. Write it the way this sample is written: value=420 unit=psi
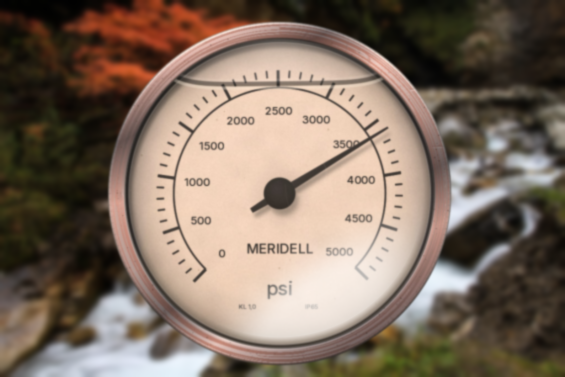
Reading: value=3600 unit=psi
